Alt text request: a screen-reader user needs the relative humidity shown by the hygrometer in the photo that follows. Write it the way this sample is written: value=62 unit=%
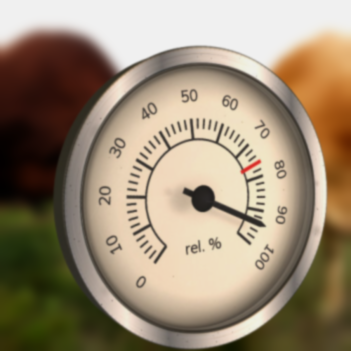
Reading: value=94 unit=%
